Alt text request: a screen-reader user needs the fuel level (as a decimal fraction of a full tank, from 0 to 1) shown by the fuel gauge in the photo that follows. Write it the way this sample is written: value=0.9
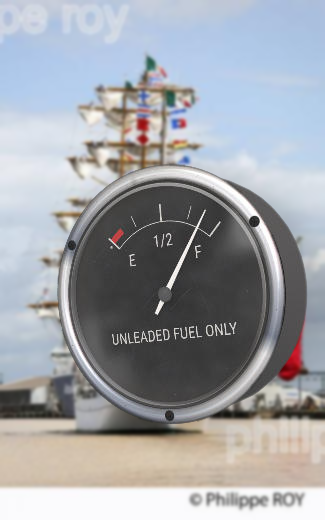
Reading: value=0.875
